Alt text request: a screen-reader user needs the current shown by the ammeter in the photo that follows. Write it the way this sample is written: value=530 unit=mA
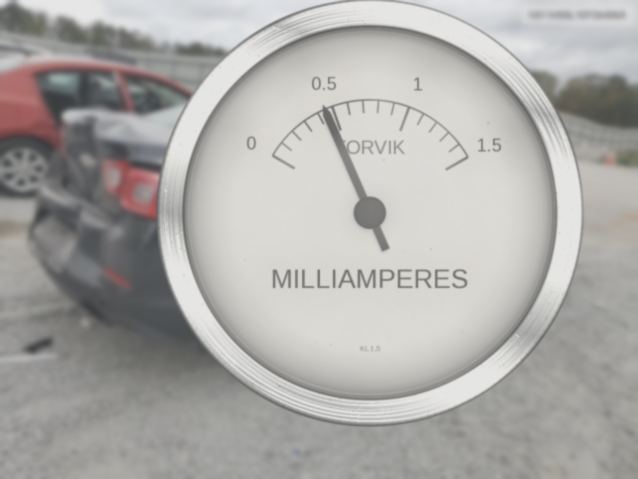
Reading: value=0.45 unit=mA
